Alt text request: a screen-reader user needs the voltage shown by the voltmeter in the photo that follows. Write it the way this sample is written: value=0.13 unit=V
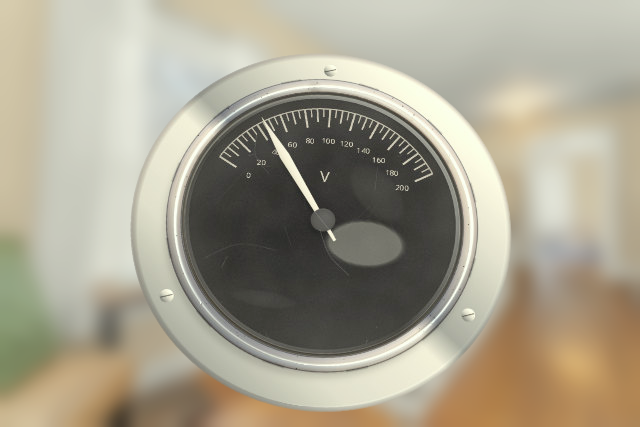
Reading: value=45 unit=V
